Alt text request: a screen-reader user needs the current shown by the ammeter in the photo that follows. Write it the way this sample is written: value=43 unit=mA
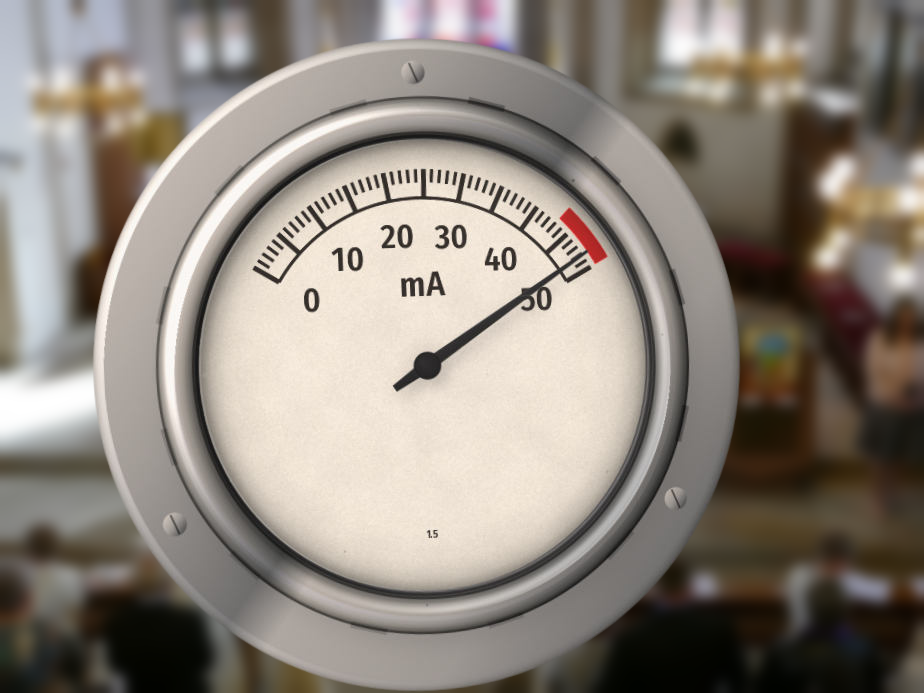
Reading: value=48 unit=mA
